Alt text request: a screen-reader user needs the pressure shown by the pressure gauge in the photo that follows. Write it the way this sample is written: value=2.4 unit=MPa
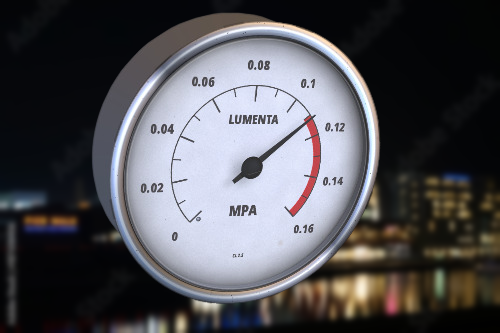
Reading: value=0.11 unit=MPa
